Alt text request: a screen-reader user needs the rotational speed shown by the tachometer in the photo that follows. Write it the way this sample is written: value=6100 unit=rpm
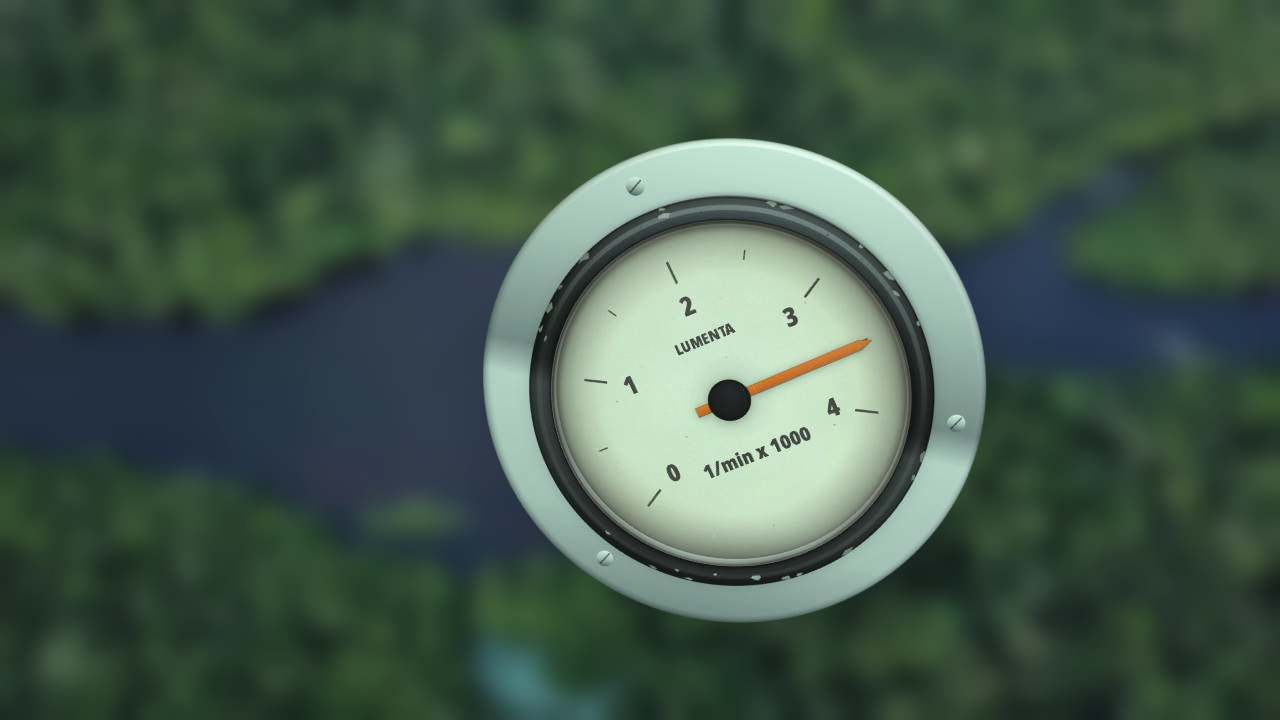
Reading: value=3500 unit=rpm
